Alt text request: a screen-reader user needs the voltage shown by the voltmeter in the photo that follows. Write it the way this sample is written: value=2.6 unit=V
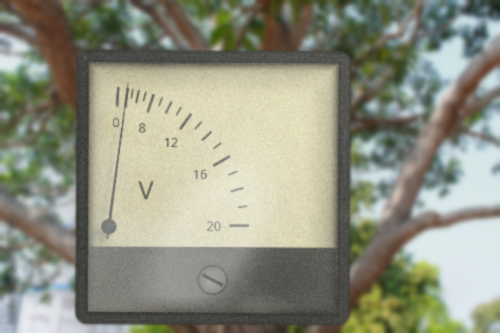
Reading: value=4 unit=V
